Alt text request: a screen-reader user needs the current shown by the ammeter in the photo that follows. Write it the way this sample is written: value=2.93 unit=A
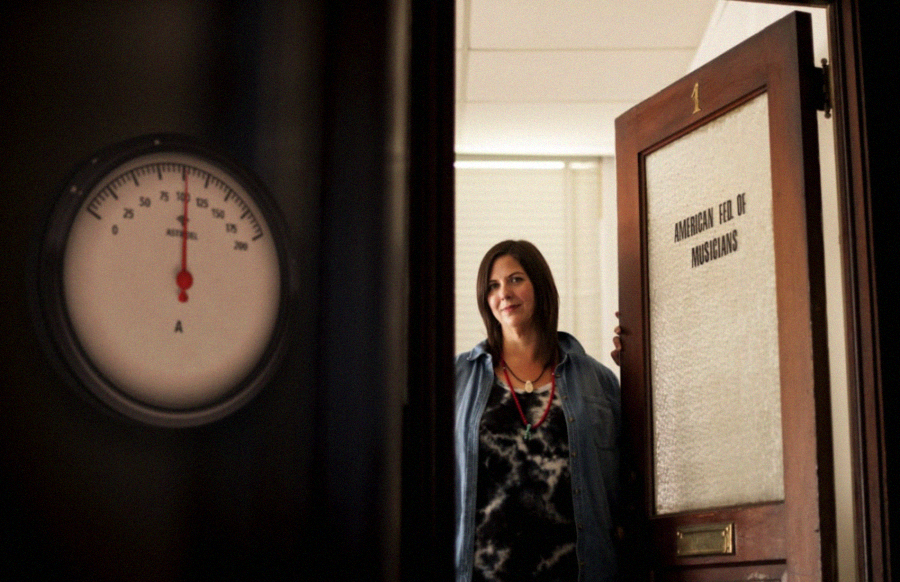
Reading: value=100 unit=A
